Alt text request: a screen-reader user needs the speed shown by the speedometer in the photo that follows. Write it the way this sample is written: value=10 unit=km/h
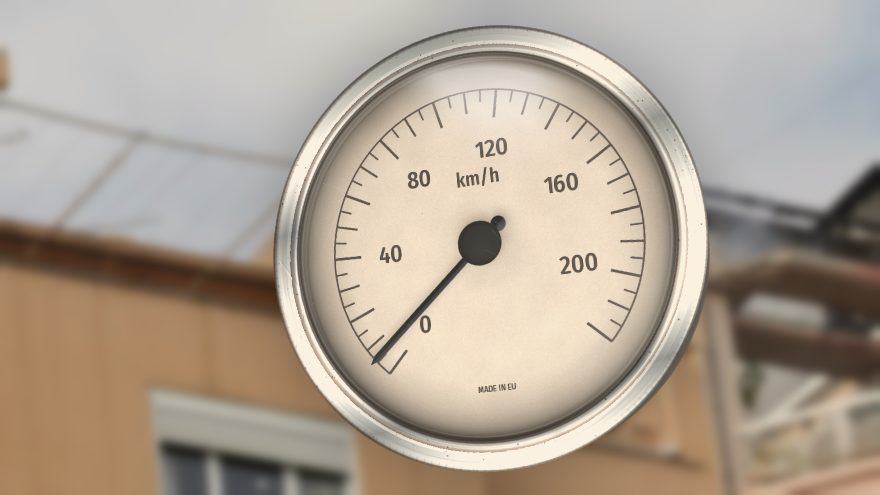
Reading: value=5 unit=km/h
